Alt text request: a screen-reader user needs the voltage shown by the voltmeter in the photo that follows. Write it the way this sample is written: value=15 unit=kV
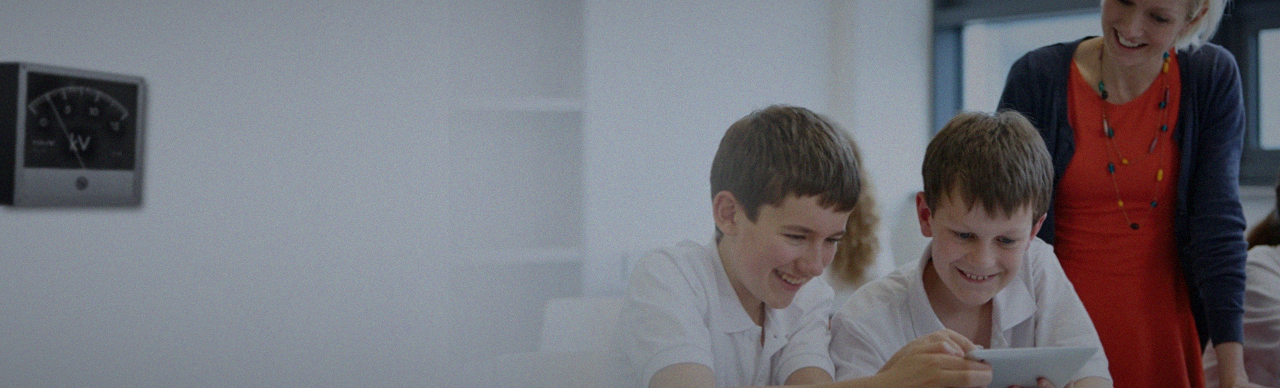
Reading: value=2.5 unit=kV
